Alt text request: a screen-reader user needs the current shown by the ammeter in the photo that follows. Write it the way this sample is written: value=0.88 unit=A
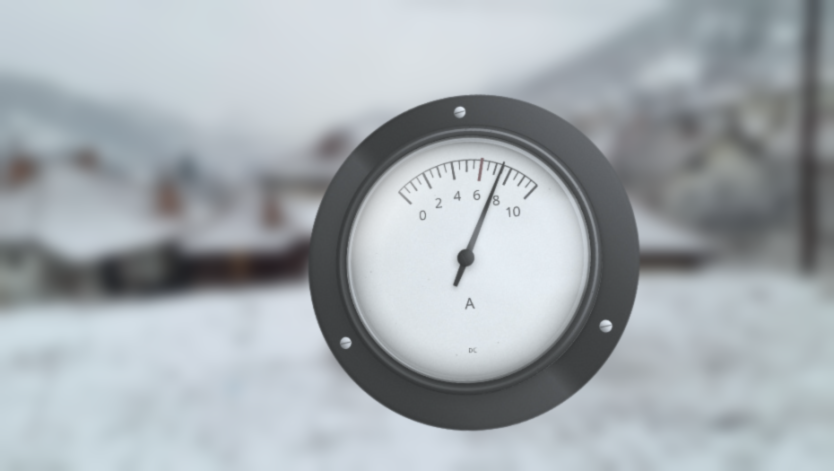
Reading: value=7.5 unit=A
